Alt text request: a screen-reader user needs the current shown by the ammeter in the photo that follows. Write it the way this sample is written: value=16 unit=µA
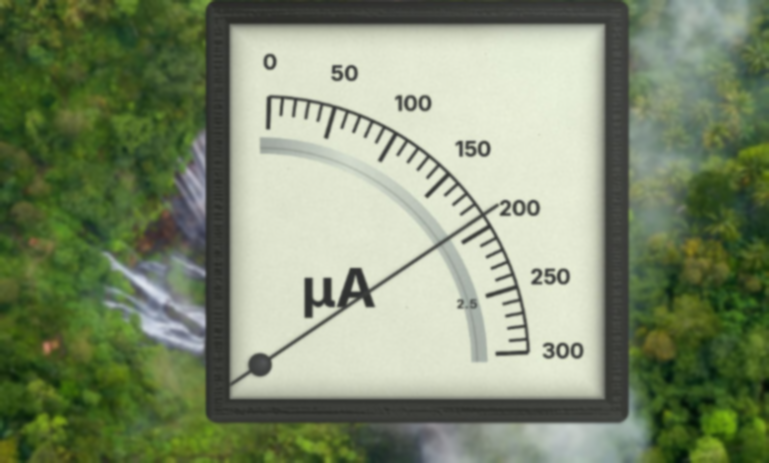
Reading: value=190 unit=µA
